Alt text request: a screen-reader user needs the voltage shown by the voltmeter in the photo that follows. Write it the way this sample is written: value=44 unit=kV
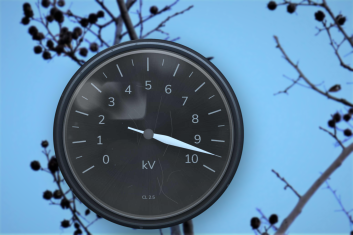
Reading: value=9.5 unit=kV
